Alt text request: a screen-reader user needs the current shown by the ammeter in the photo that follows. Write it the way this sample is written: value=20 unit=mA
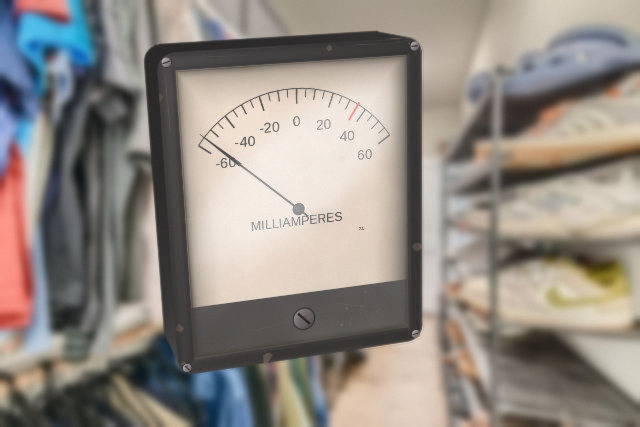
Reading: value=-55 unit=mA
